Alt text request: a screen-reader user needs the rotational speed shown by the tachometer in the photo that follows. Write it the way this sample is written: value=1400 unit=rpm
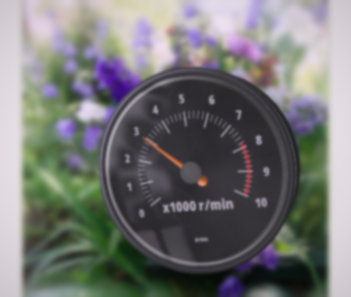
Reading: value=3000 unit=rpm
